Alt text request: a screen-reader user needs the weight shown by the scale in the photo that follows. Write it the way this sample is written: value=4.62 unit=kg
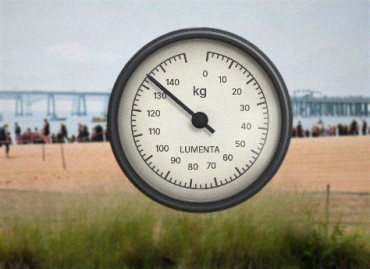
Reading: value=134 unit=kg
